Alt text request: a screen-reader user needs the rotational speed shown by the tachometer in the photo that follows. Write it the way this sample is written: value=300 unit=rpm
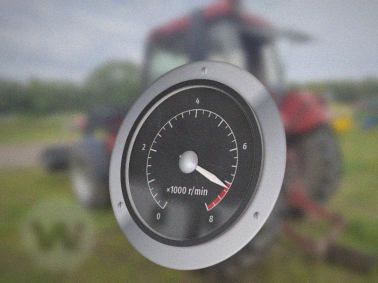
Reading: value=7125 unit=rpm
